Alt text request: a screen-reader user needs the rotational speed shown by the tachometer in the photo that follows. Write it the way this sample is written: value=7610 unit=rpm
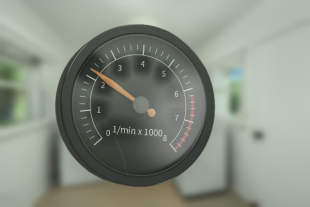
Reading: value=2200 unit=rpm
